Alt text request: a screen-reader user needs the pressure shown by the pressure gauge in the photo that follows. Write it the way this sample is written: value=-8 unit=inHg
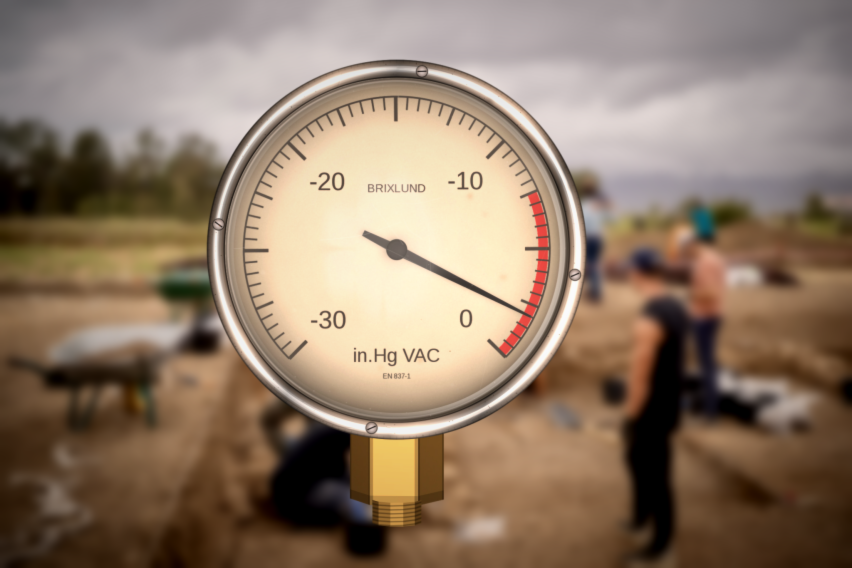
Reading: value=-2 unit=inHg
